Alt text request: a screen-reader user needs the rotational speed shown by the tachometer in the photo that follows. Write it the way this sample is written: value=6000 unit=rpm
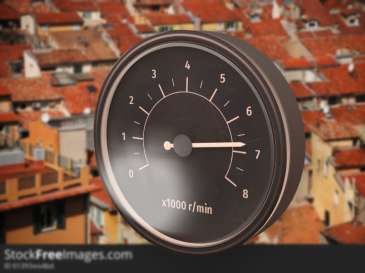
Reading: value=6750 unit=rpm
